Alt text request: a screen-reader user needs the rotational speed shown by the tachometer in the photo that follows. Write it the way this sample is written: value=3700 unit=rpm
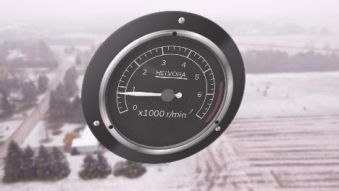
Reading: value=800 unit=rpm
